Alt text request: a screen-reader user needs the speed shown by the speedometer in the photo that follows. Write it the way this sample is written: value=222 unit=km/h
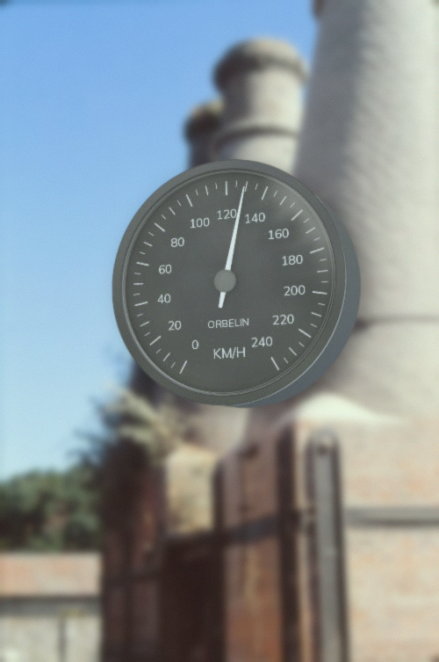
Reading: value=130 unit=km/h
